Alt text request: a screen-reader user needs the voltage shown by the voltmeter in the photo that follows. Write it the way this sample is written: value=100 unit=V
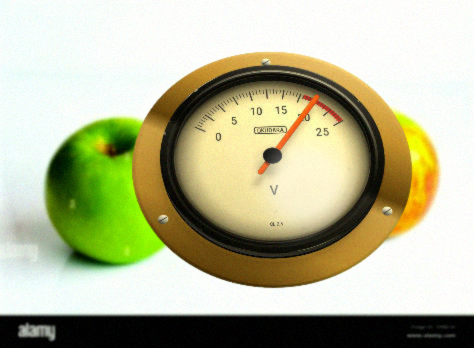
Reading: value=20 unit=V
